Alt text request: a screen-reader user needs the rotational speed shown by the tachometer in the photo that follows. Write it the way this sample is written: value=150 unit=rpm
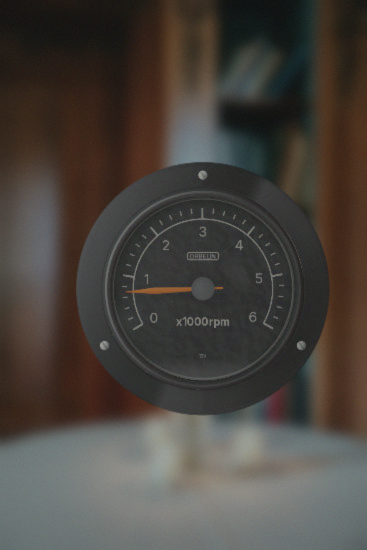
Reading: value=700 unit=rpm
